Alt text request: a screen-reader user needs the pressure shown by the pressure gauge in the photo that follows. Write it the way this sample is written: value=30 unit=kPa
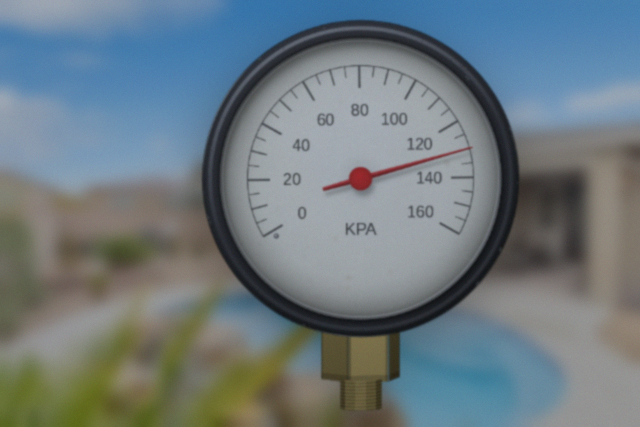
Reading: value=130 unit=kPa
